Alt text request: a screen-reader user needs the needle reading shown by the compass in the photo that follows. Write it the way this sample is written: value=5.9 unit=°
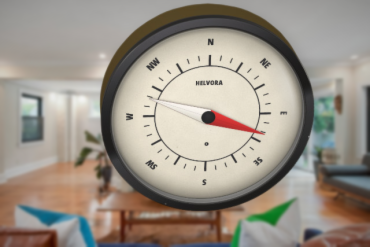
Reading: value=110 unit=°
